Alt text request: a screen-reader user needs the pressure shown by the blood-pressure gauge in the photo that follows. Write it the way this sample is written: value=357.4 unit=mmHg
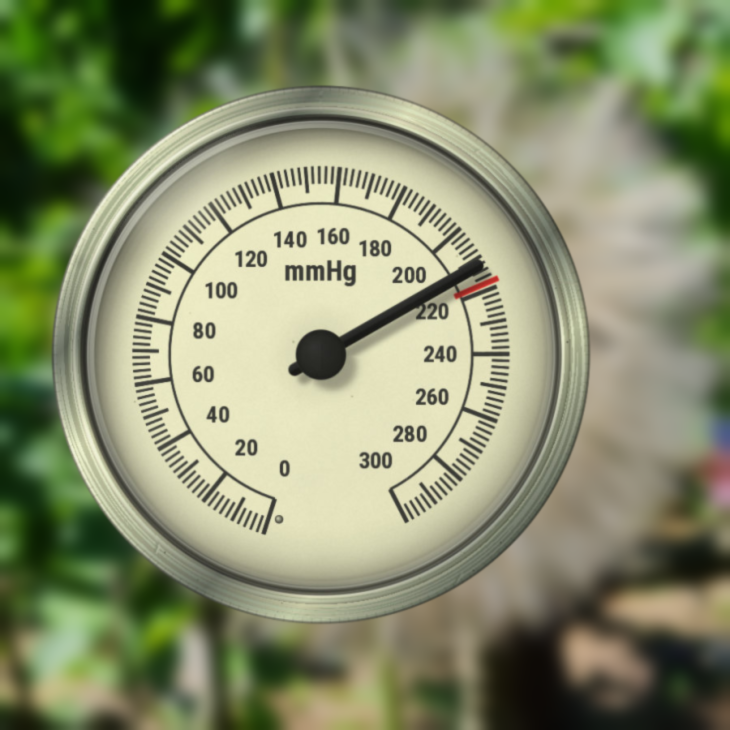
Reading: value=212 unit=mmHg
